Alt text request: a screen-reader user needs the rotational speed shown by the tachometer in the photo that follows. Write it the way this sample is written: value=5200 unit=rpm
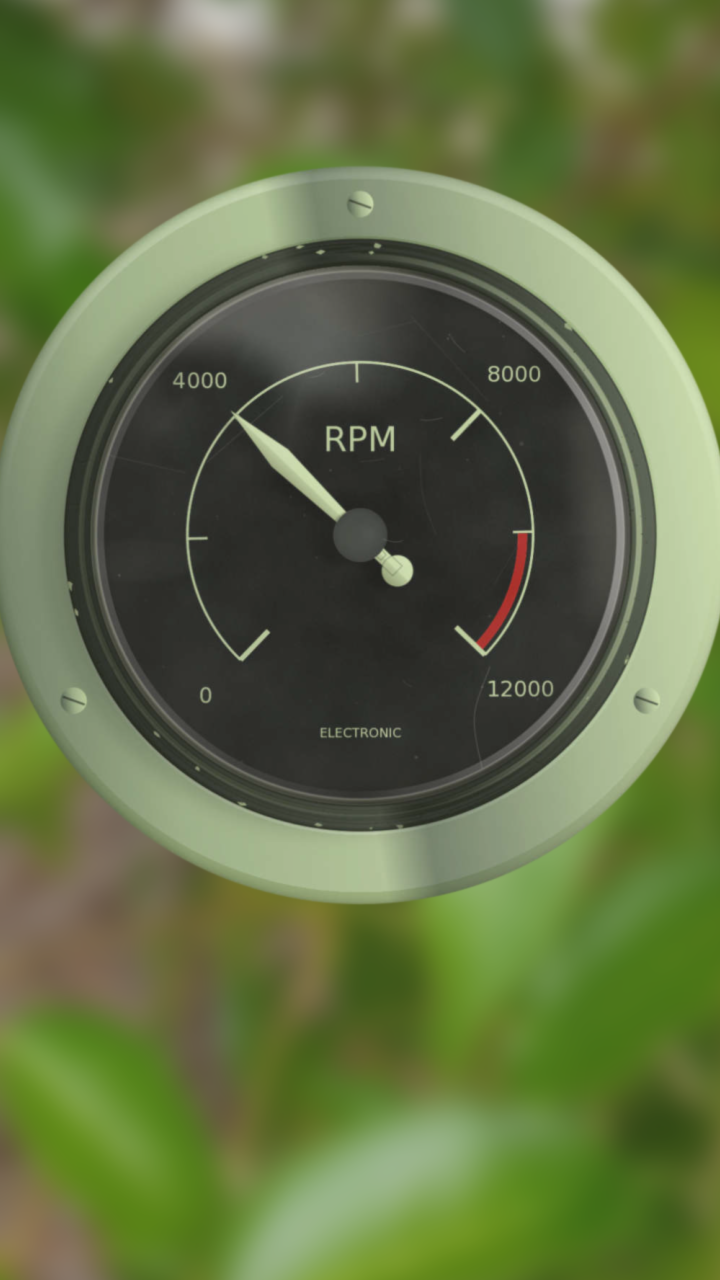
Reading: value=4000 unit=rpm
